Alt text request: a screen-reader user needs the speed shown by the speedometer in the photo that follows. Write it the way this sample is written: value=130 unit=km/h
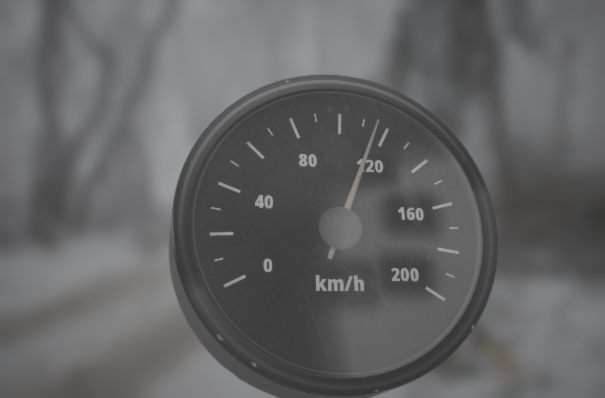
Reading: value=115 unit=km/h
